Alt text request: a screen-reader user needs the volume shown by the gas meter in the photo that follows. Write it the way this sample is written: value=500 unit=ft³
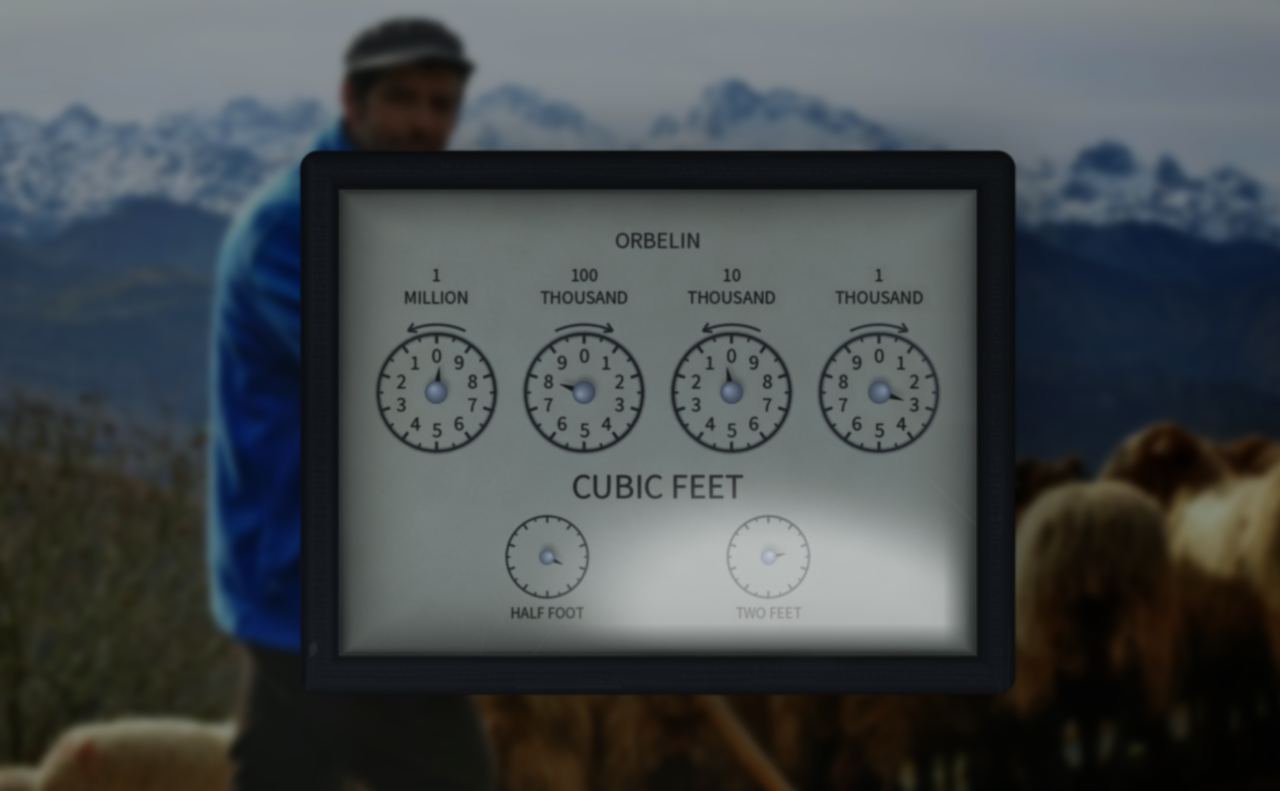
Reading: value=980300 unit=ft³
